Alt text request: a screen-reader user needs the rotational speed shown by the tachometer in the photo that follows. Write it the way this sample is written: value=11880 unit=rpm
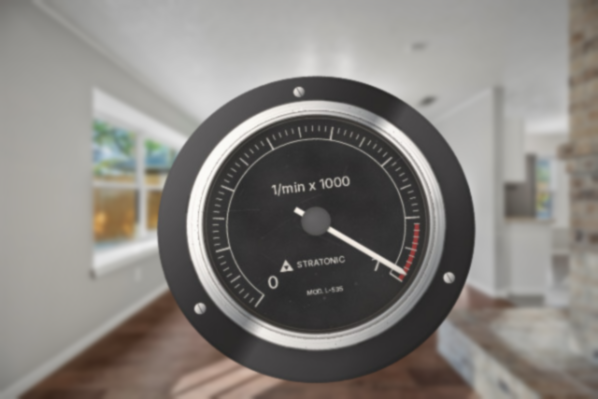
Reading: value=6900 unit=rpm
